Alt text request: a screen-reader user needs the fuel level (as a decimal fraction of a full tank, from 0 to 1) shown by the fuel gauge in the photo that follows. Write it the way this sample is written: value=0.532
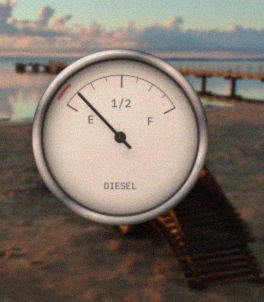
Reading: value=0.125
